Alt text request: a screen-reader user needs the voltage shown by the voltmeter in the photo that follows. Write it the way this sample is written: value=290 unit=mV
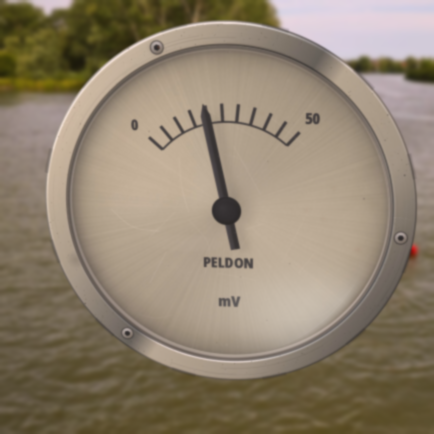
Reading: value=20 unit=mV
